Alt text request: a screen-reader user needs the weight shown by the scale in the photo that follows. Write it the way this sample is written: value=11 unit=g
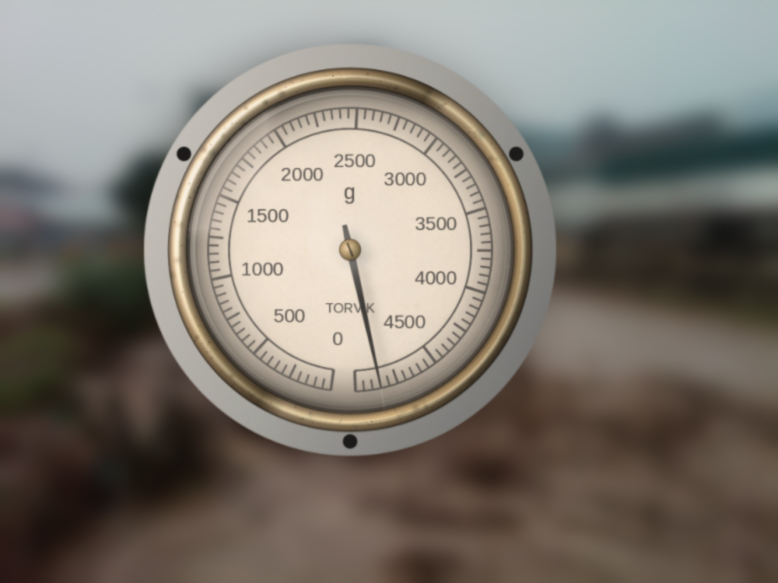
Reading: value=4850 unit=g
